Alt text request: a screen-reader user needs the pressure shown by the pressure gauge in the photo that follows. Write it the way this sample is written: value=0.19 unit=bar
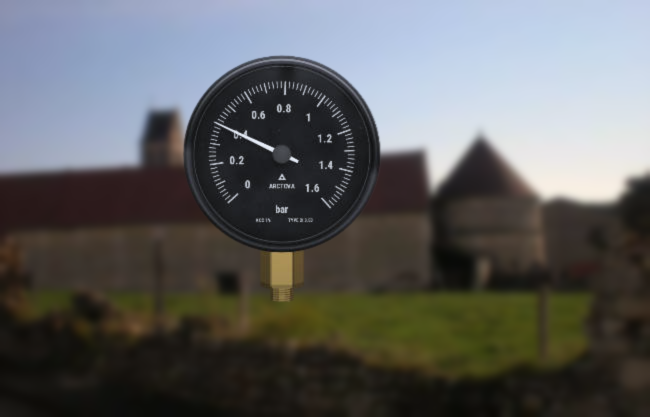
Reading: value=0.4 unit=bar
